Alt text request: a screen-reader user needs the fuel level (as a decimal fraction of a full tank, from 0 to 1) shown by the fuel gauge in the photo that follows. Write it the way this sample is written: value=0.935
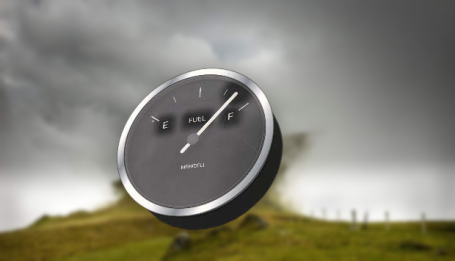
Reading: value=0.875
